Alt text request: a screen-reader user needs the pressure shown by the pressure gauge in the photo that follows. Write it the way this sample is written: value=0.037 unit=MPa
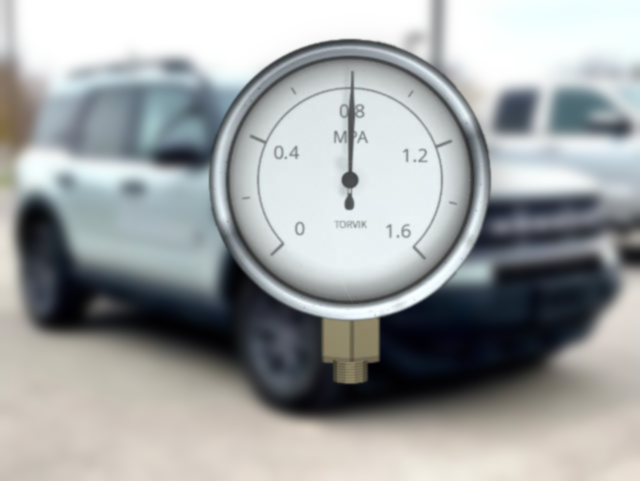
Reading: value=0.8 unit=MPa
